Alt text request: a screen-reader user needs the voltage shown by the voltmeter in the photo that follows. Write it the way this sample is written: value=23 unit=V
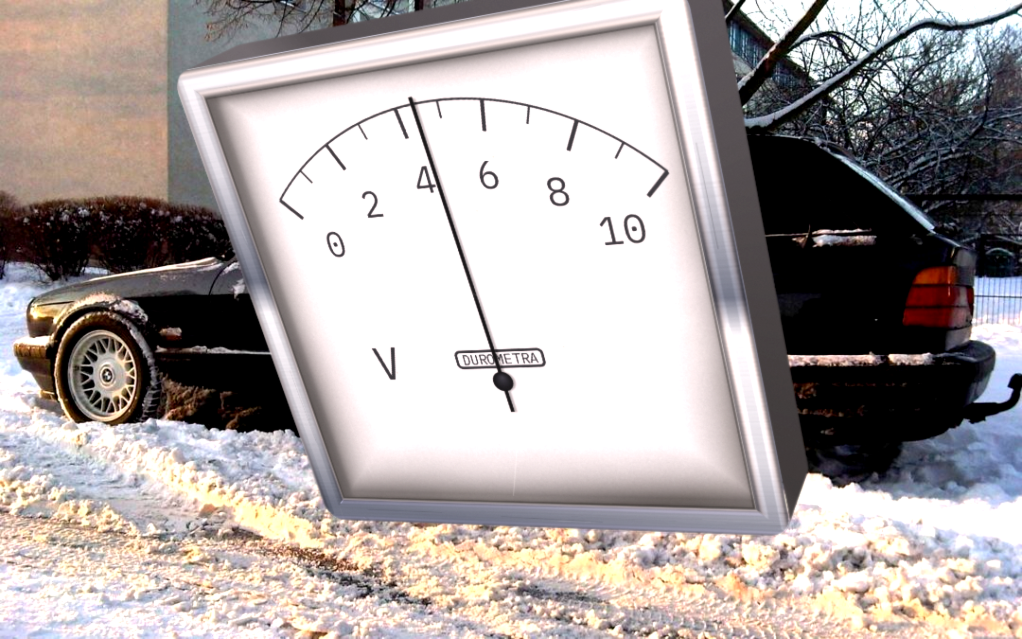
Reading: value=4.5 unit=V
